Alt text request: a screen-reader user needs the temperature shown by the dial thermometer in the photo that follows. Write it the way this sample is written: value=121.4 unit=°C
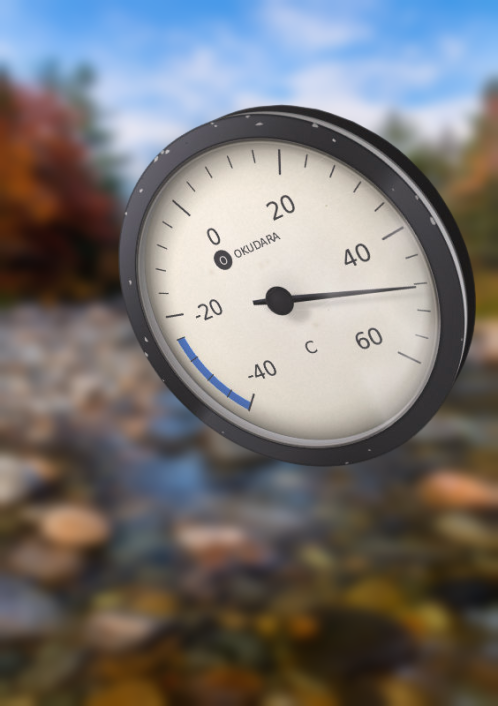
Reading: value=48 unit=°C
